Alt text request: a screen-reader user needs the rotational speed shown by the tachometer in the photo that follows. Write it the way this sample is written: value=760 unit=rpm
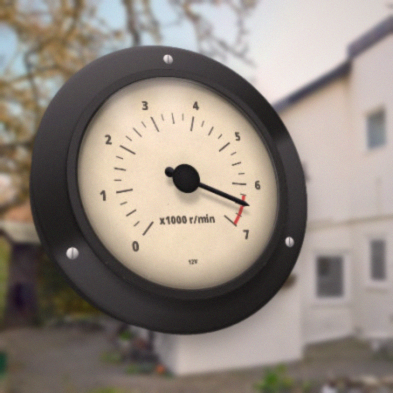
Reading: value=6500 unit=rpm
